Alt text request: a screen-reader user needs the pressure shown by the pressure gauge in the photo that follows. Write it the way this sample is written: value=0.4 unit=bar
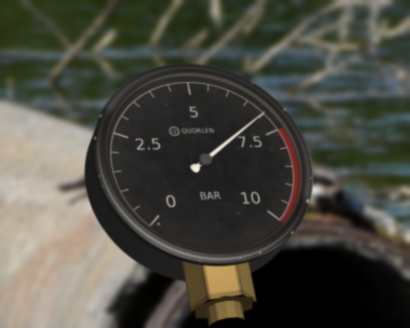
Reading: value=7 unit=bar
